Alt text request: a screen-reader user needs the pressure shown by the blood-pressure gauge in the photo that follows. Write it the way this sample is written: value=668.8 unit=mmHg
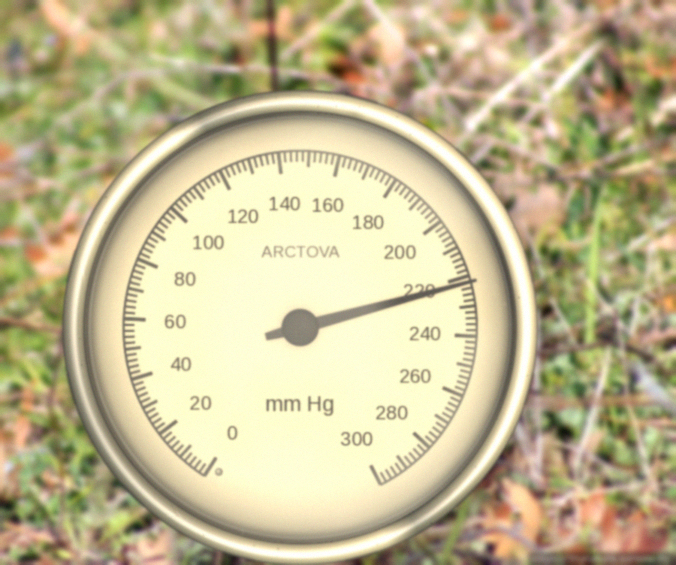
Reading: value=222 unit=mmHg
